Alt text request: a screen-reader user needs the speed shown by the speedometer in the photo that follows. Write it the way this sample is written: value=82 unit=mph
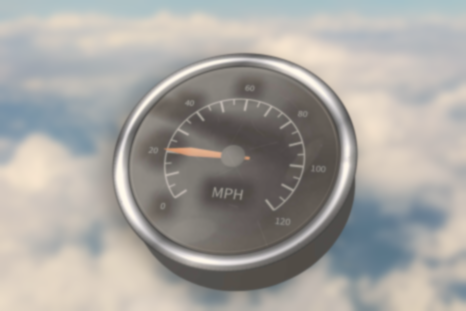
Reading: value=20 unit=mph
